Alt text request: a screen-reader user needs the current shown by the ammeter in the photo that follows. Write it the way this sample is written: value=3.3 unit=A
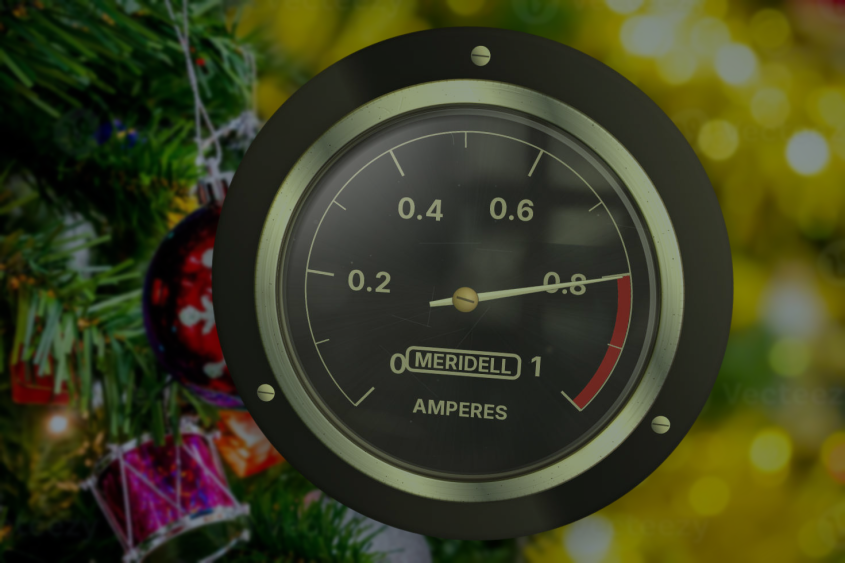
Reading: value=0.8 unit=A
